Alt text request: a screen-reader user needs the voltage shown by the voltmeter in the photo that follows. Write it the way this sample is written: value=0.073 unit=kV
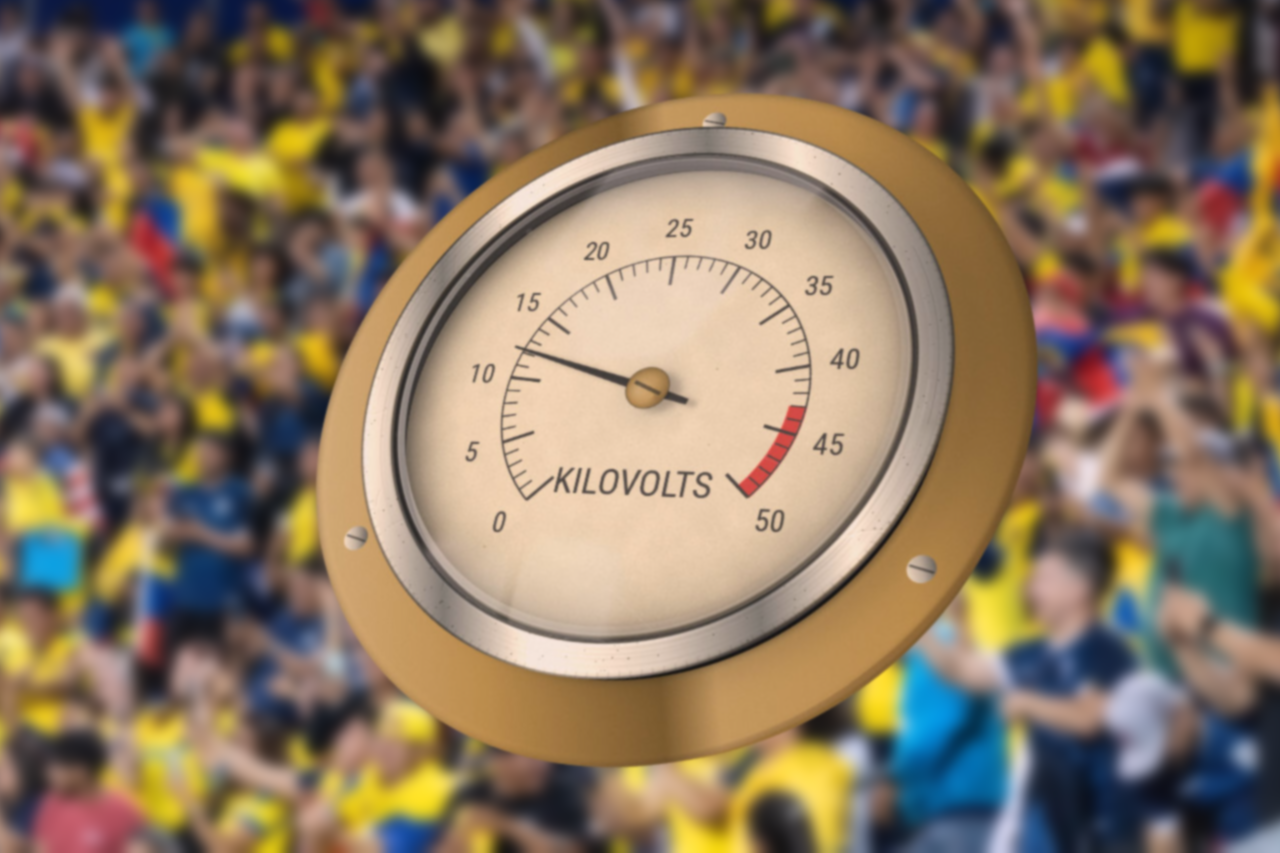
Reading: value=12 unit=kV
